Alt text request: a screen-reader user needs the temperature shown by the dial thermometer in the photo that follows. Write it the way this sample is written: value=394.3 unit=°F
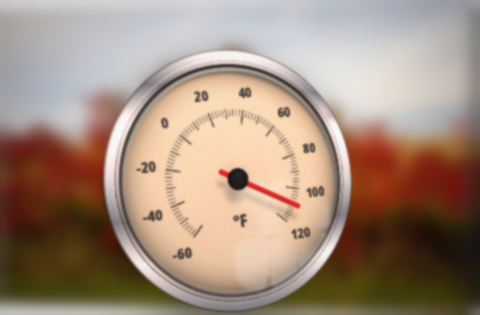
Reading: value=110 unit=°F
